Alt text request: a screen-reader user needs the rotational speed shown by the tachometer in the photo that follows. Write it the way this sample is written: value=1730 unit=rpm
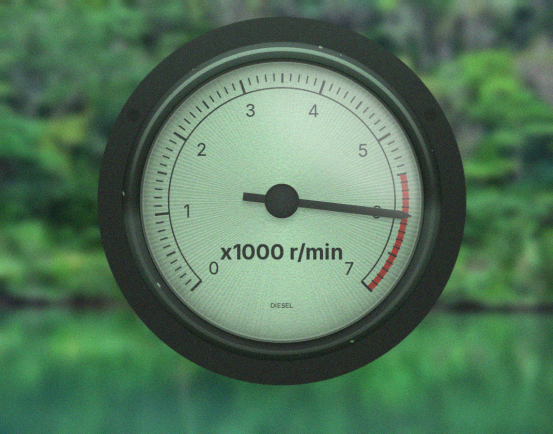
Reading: value=6000 unit=rpm
